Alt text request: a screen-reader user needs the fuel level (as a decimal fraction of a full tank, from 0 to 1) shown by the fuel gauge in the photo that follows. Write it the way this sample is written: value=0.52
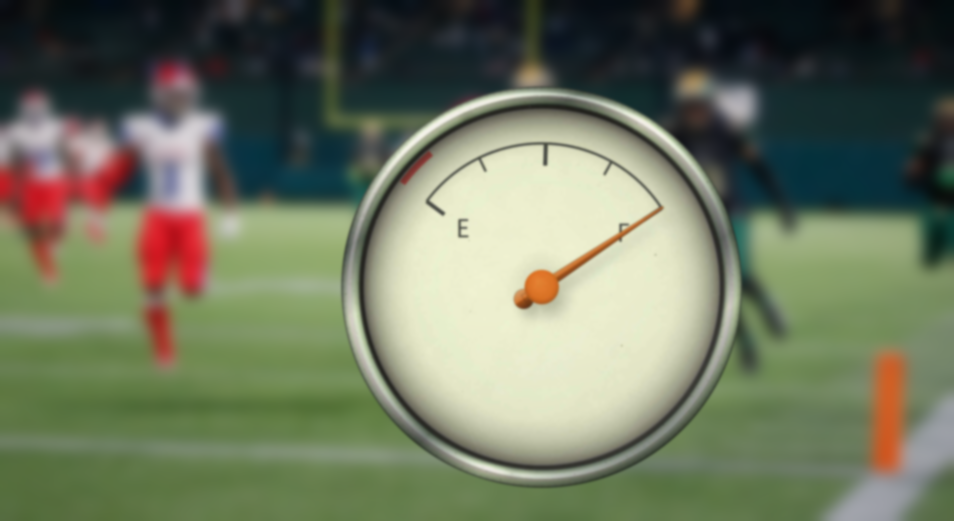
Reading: value=1
